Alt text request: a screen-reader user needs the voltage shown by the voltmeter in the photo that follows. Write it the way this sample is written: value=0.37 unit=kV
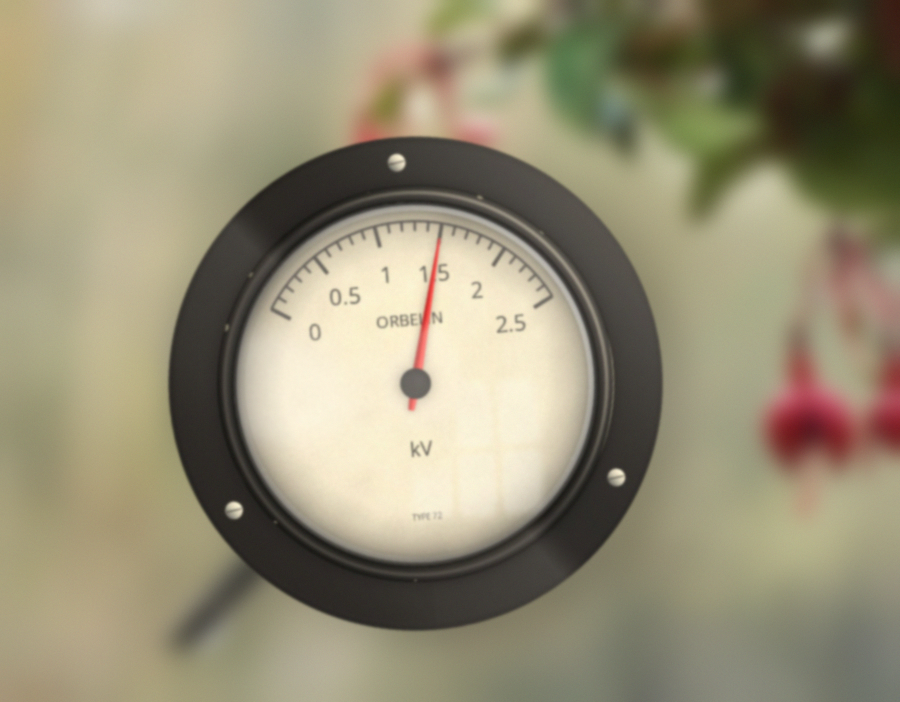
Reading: value=1.5 unit=kV
